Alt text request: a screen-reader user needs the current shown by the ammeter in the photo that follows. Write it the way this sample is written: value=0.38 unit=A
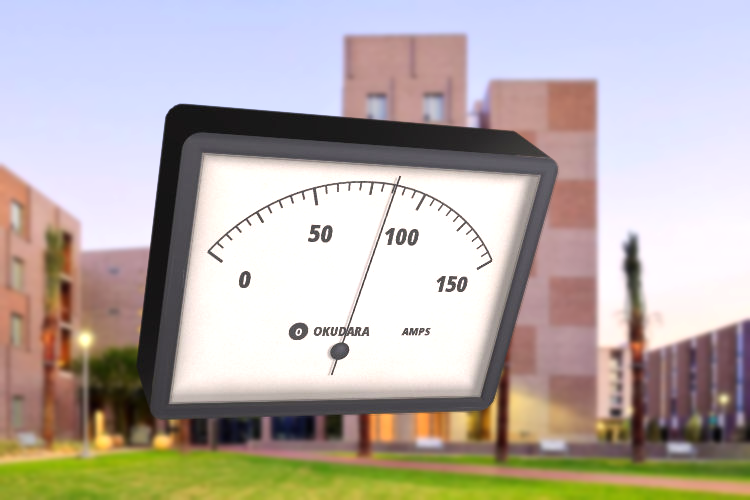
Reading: value=85 unit=A
